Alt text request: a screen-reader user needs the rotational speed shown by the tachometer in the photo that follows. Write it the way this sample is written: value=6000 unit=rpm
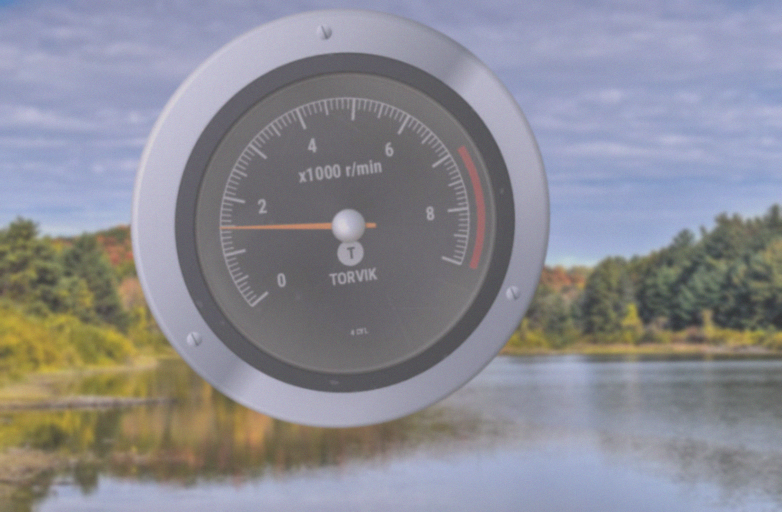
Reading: value=1500 unit=rpm
